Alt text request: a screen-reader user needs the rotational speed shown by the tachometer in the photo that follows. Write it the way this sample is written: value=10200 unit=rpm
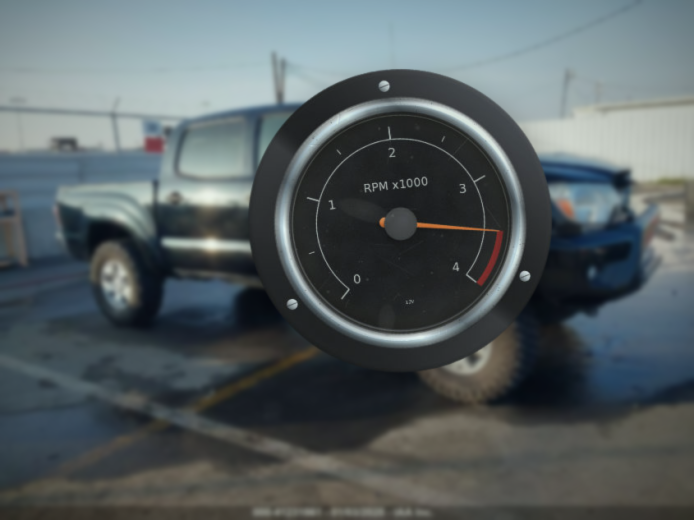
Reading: value=3500 unit=rpm
